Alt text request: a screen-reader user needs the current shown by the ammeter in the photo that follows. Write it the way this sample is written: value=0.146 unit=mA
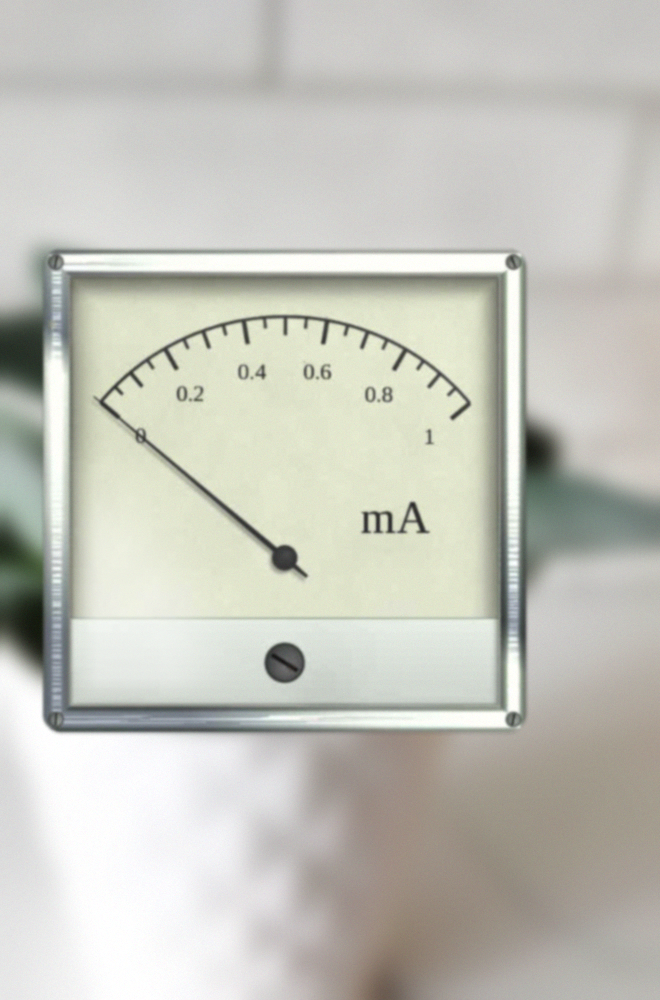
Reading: value=0 unit=mA
